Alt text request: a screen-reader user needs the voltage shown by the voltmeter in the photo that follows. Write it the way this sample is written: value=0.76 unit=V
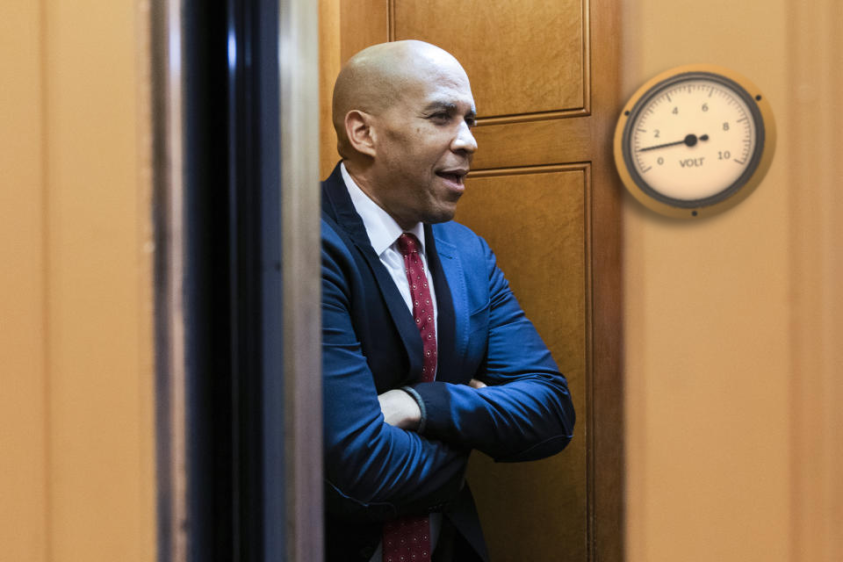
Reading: value=1 unit=V
